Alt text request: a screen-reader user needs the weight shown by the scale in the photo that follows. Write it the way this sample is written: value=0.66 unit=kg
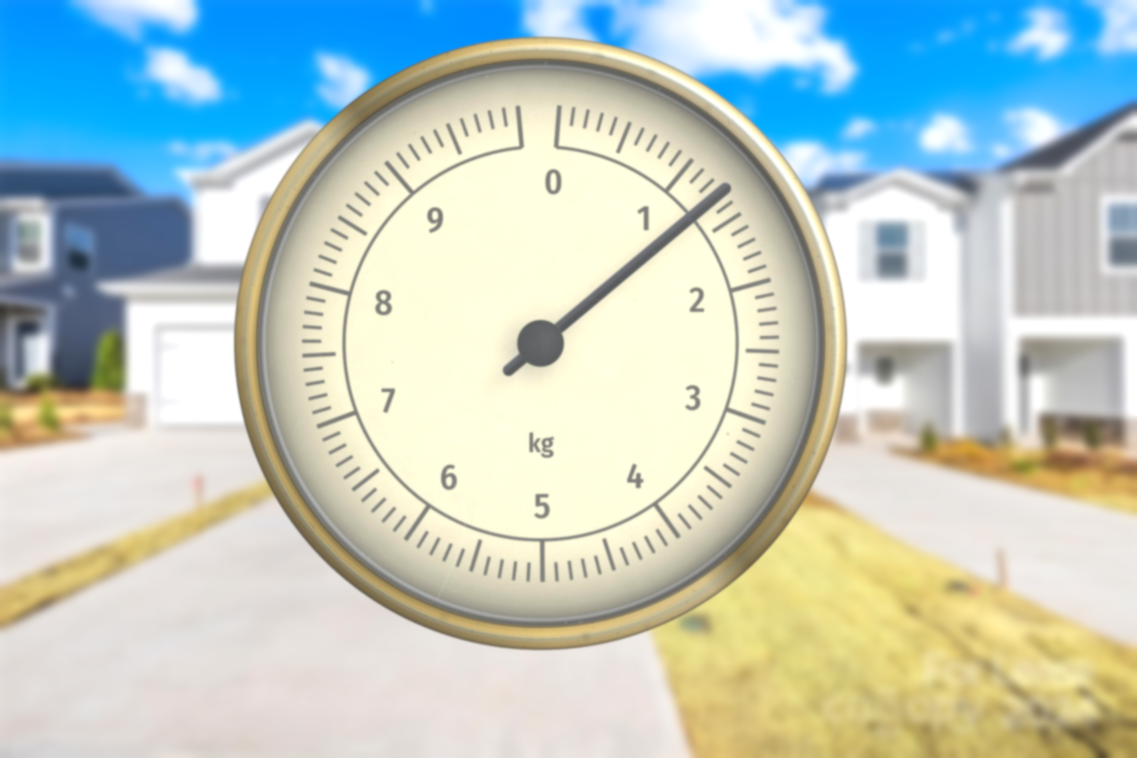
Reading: value=1.3 unit=kg
